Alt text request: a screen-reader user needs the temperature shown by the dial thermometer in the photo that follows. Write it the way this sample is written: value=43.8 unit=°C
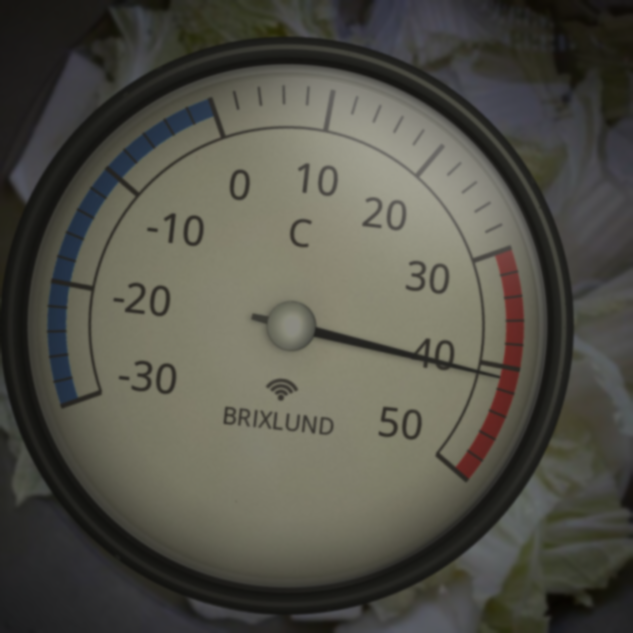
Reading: value=41 unit=°C
